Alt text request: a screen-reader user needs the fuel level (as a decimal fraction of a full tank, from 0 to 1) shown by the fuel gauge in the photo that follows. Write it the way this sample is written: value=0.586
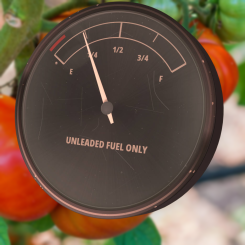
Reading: value=0.25
